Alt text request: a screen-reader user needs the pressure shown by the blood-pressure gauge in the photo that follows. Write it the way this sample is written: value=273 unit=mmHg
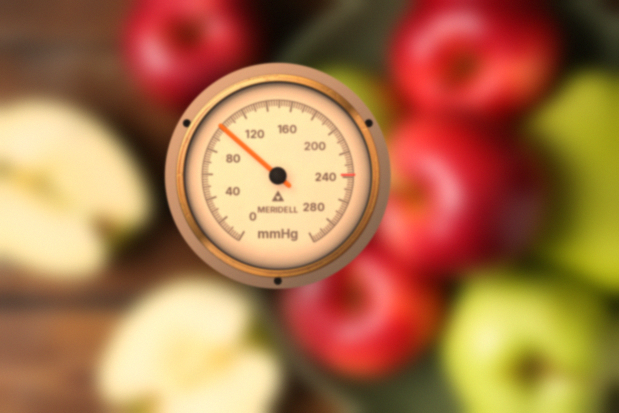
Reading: value=100 unit=mmHg
